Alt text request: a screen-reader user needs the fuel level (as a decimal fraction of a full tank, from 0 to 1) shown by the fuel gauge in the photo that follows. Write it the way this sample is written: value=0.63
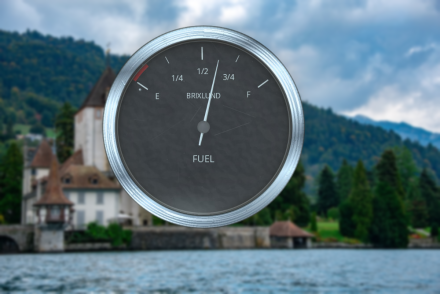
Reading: value=0.625
